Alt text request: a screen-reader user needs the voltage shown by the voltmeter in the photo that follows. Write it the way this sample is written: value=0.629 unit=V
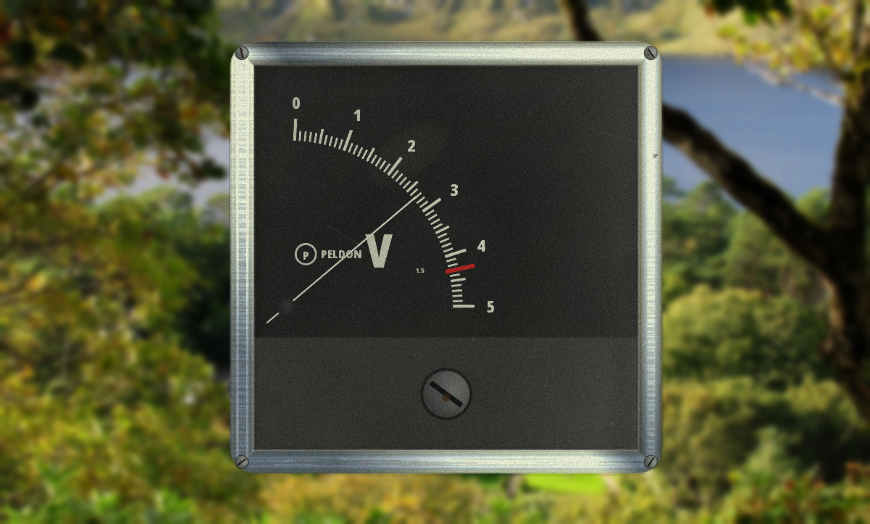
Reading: value=2.7 unit=V
